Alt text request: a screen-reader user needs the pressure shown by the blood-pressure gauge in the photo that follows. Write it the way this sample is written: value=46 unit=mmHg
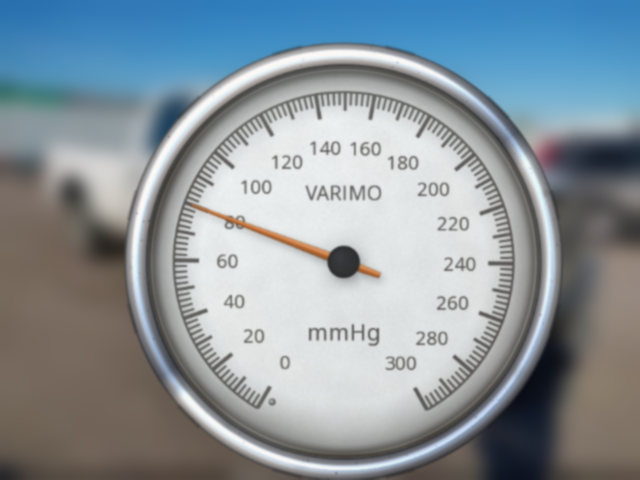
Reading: value=80 unit=mmHg
